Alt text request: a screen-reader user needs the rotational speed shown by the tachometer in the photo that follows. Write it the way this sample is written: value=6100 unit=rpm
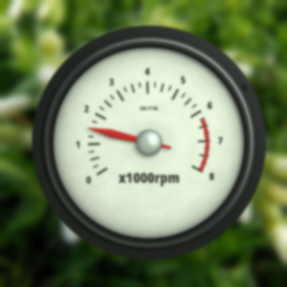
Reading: value=1500 unit=rpm
